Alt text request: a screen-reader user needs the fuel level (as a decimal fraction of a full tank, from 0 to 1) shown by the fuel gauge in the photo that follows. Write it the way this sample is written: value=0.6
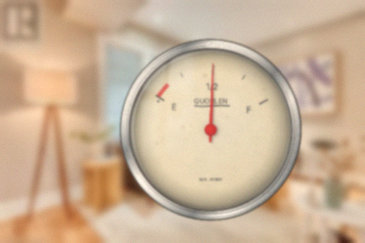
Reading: value=0.5
